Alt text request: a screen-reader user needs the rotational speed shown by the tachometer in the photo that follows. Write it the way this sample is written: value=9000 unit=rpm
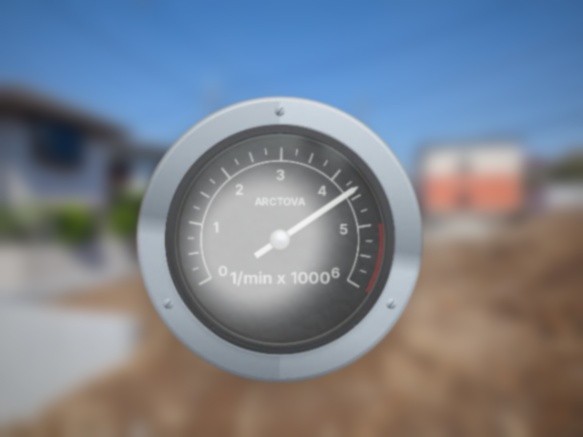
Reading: value=4375 unit=rpm
